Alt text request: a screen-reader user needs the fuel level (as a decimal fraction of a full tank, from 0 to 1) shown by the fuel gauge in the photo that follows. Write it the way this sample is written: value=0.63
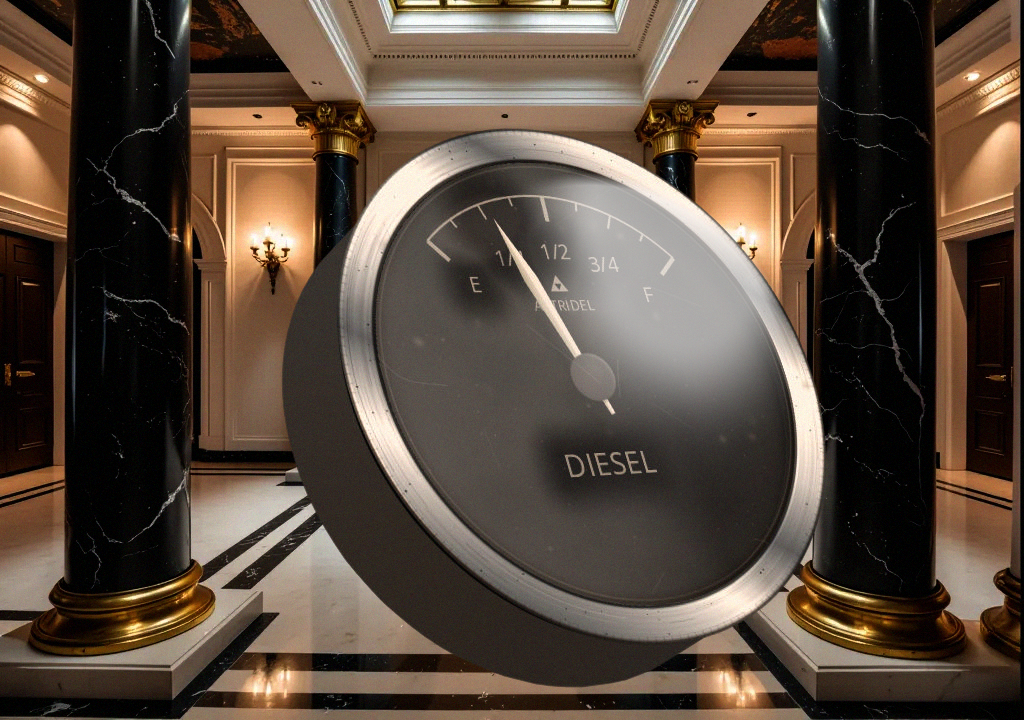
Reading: value=0.25
